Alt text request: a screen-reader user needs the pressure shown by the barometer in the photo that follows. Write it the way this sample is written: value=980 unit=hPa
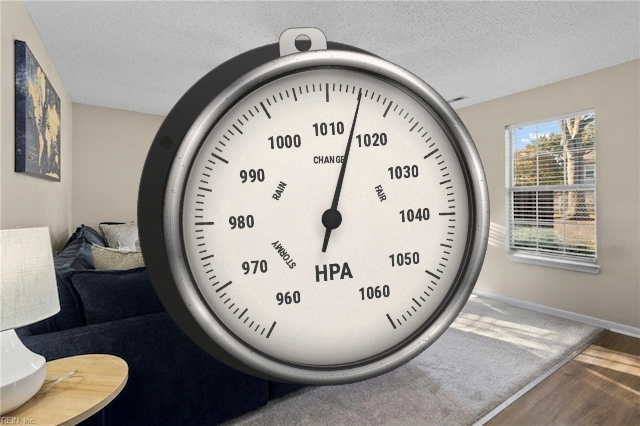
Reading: value=1015 unit=hPa
